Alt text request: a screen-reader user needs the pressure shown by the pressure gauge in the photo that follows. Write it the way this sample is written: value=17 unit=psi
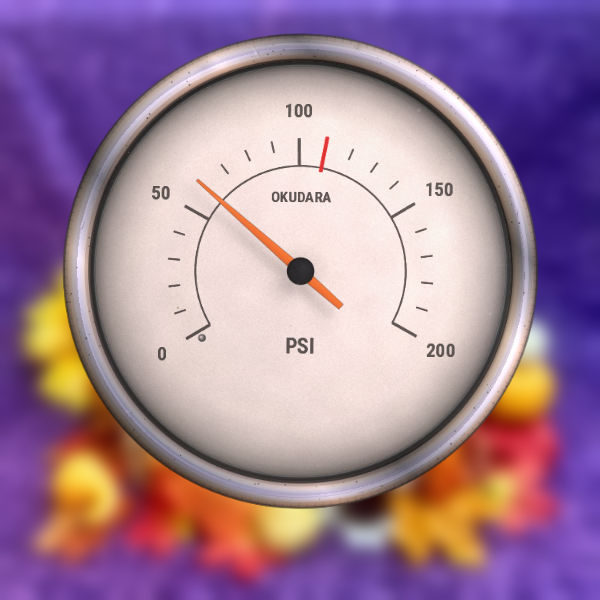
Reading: value=60 unit=psi
